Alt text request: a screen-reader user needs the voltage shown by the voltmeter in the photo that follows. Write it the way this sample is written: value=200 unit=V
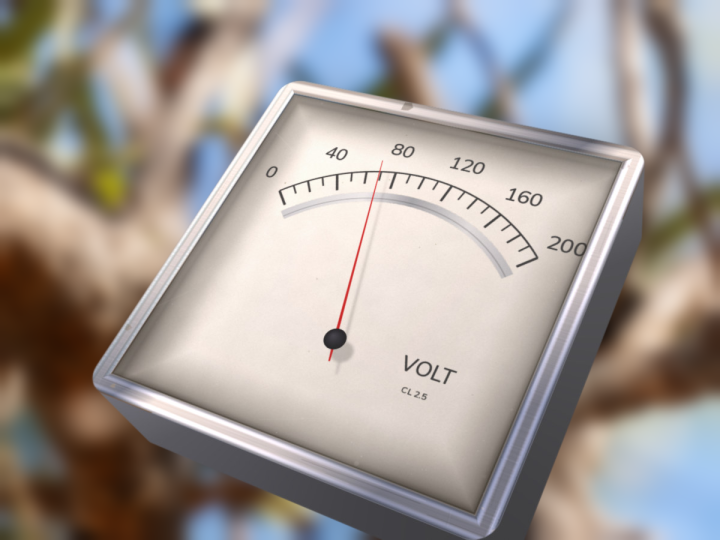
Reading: value=70 unit=V
